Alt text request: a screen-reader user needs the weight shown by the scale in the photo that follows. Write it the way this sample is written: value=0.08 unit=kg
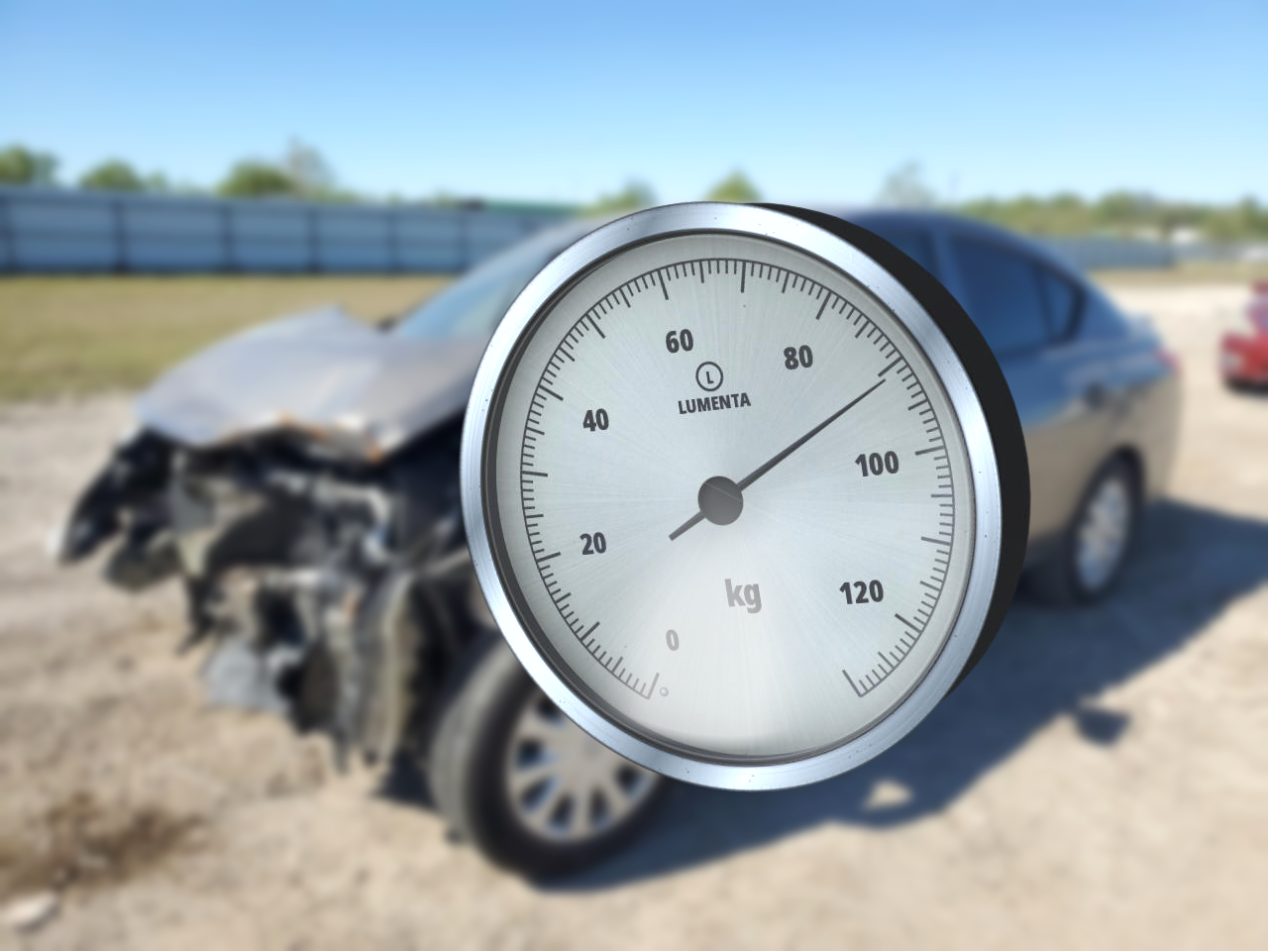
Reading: value=91 unit=kg
